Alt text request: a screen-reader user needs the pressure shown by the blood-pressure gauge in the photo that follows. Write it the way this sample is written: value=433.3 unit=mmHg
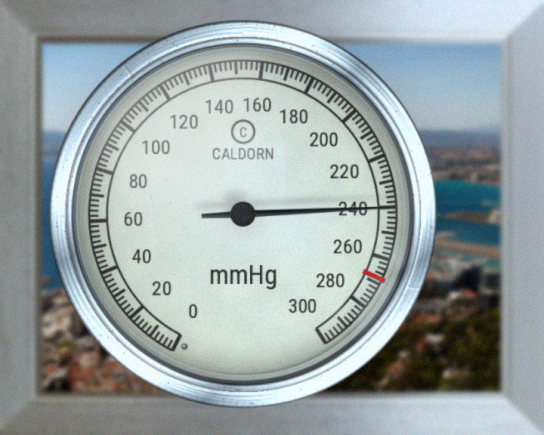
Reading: value=240 unit=mmHg
